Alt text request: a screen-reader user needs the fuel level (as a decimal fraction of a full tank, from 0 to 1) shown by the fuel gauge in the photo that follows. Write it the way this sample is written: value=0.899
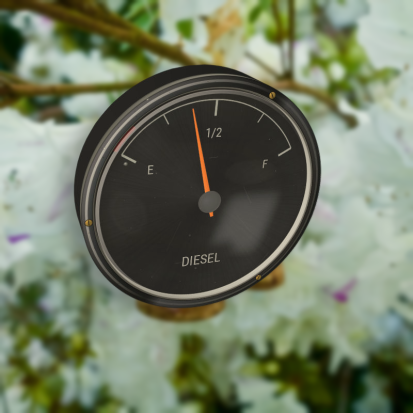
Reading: value=0.375
